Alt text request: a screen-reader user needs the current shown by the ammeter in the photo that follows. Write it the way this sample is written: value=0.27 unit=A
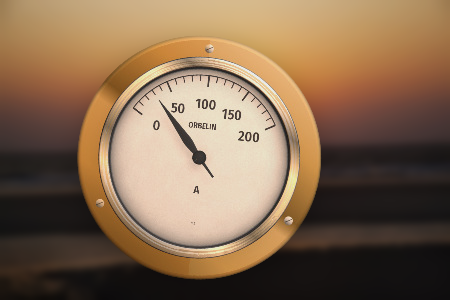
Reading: value=30 unit=A
